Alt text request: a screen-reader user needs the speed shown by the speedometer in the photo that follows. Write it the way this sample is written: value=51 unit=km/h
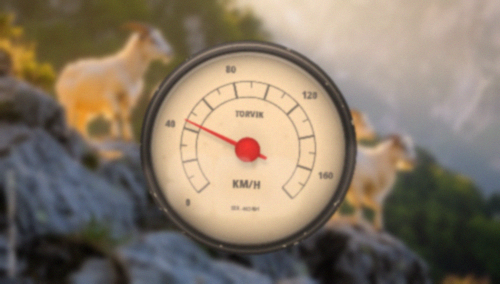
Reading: value=45 unit=km/h
